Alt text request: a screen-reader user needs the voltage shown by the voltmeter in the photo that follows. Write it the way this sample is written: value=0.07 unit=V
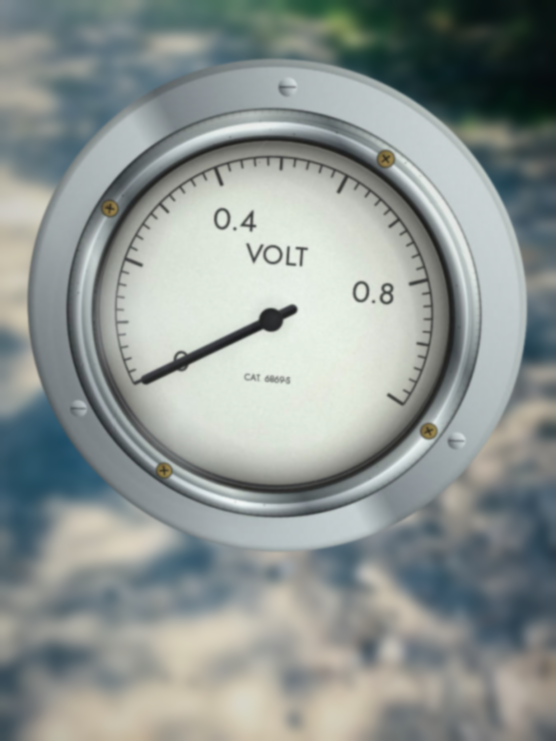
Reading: value=0 unit=V
